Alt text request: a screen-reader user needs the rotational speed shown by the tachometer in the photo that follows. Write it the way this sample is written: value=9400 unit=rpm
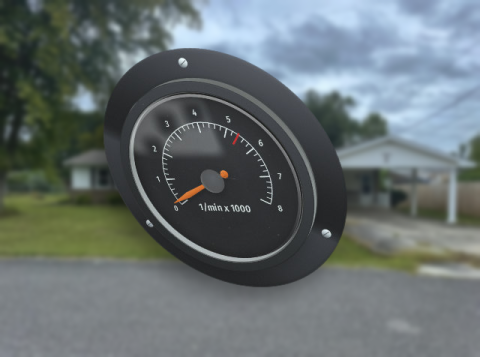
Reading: value=200 unit=rpm
